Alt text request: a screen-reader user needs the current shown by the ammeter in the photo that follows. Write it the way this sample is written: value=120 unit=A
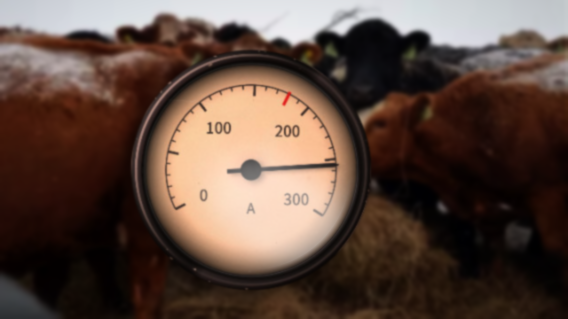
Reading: value=255 unit=A
